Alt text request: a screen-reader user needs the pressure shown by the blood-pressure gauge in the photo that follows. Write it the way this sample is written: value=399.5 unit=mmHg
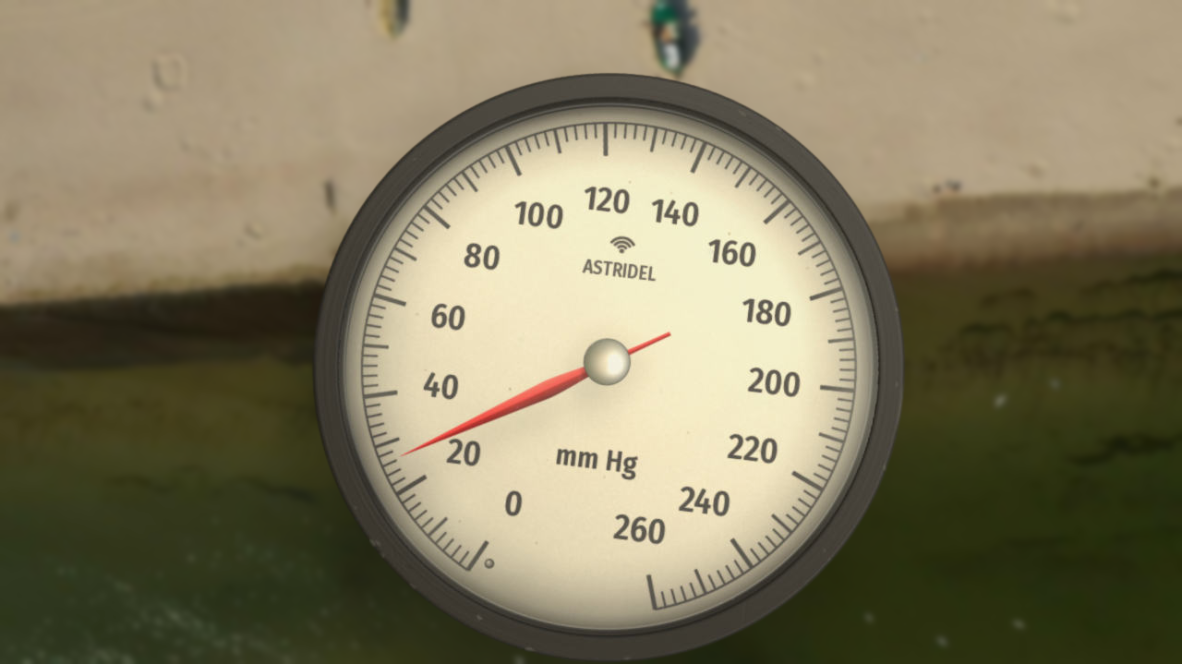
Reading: value=26 unit=mmHg
